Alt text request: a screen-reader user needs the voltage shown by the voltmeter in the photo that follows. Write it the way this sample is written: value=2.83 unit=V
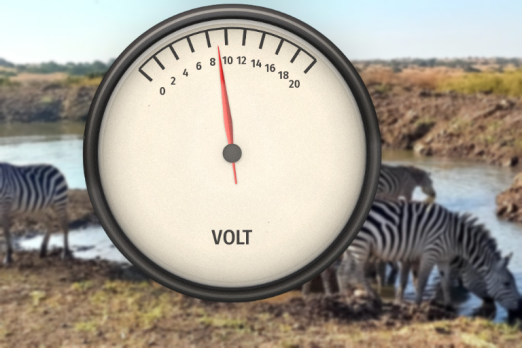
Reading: value=9 unit=V
